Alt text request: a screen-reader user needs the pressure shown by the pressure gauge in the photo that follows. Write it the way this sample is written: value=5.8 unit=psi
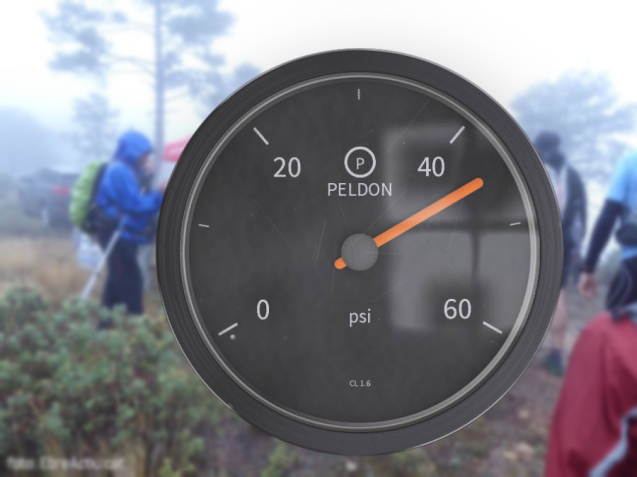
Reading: value=45 unit=psi
